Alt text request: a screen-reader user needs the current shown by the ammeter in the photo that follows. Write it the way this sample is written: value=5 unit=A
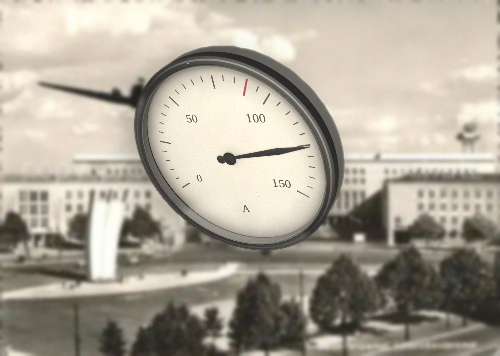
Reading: value=125 unit=A
